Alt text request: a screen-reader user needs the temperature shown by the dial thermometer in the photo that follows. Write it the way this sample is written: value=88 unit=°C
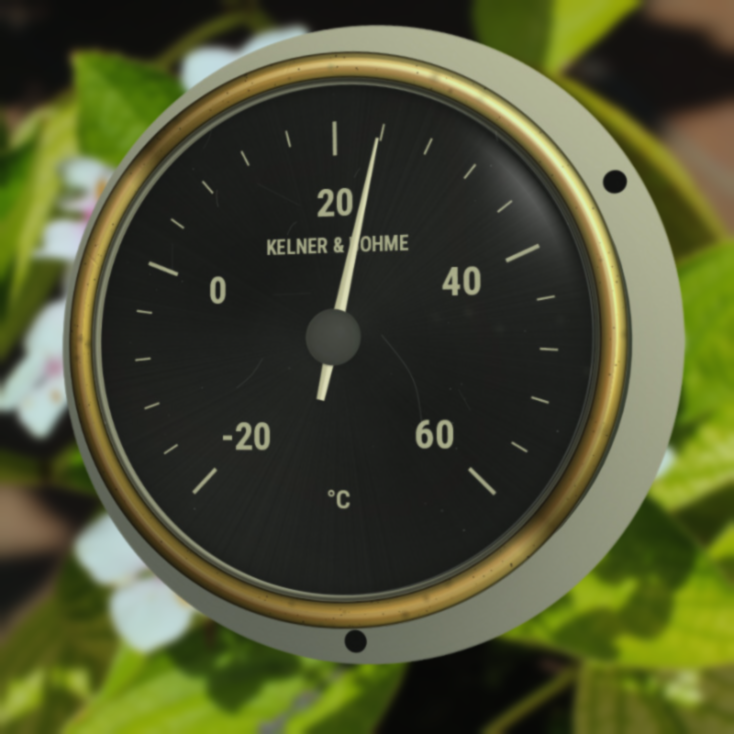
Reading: value=24 unit=°C
